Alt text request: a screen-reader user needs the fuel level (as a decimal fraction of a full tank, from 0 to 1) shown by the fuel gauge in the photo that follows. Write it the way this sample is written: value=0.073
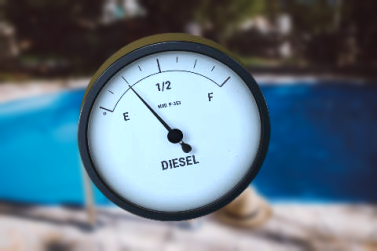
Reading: value=0.25
